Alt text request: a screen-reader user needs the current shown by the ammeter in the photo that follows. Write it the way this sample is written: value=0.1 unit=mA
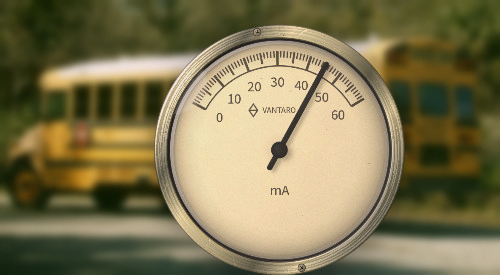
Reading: value=45 unit=mA
